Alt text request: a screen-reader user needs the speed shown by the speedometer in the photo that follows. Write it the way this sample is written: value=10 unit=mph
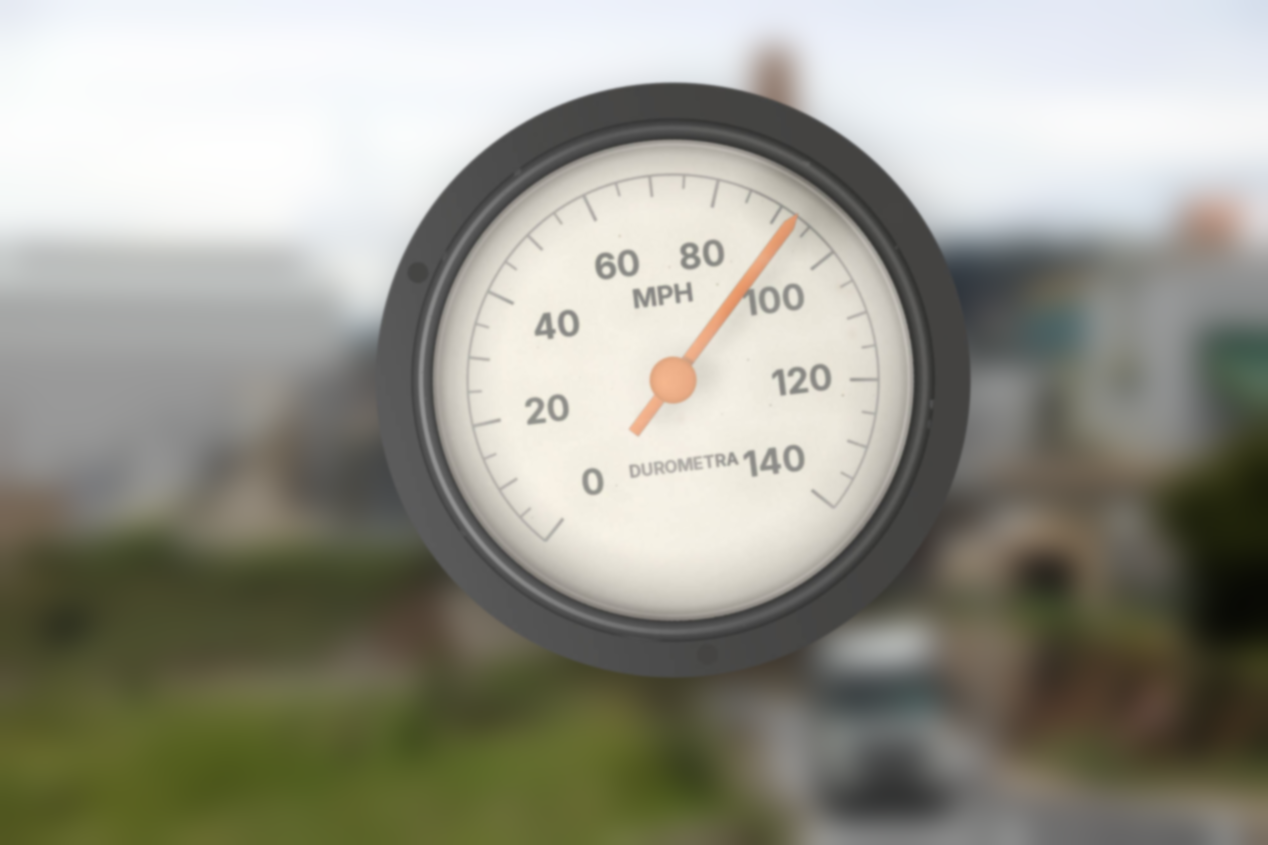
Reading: value=92.5 unit=mph
